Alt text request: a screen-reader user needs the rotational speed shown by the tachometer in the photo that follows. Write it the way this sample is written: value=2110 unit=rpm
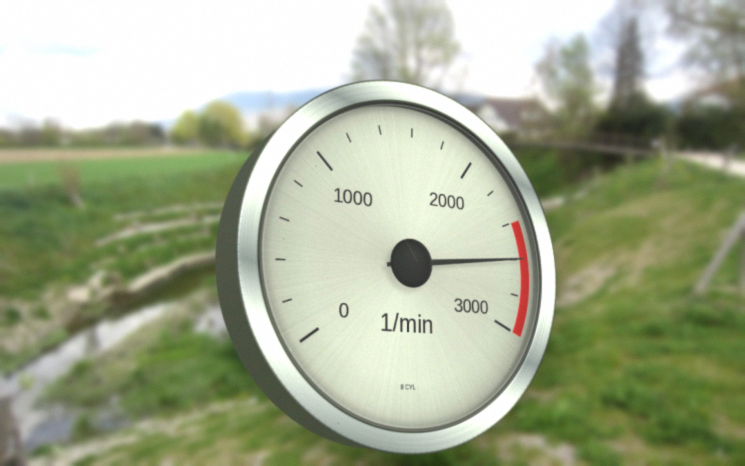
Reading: value=2600 unit=rpm
